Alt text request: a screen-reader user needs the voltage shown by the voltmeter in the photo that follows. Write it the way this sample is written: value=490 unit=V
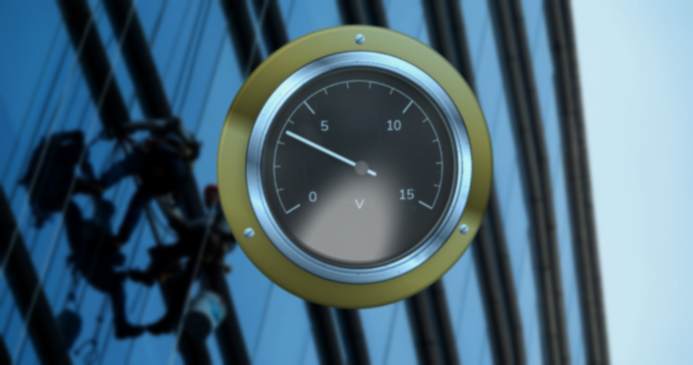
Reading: value=3.5 unit=V
